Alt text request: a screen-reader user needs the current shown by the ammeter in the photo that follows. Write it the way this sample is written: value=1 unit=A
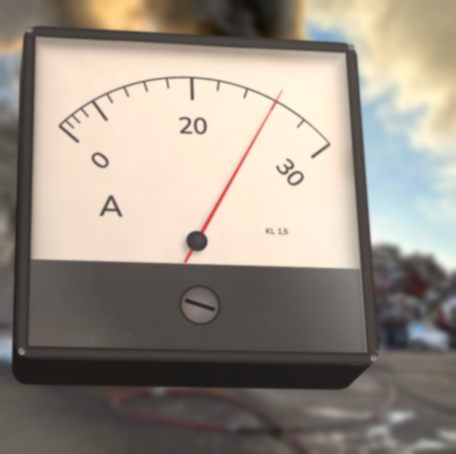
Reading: value=26 unit=A
